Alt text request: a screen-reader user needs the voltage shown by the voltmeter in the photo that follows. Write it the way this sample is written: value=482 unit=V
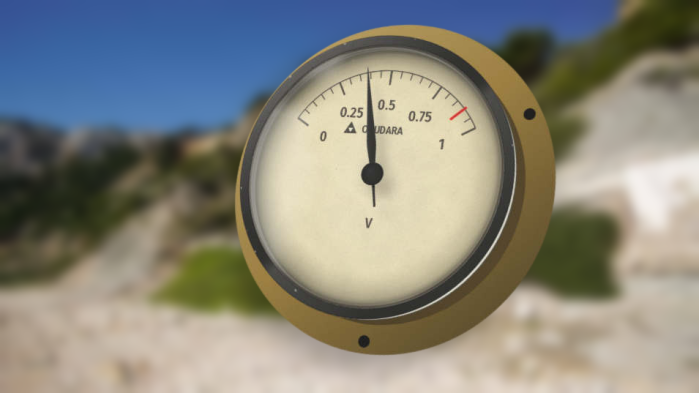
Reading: value=0.4 unit=V
